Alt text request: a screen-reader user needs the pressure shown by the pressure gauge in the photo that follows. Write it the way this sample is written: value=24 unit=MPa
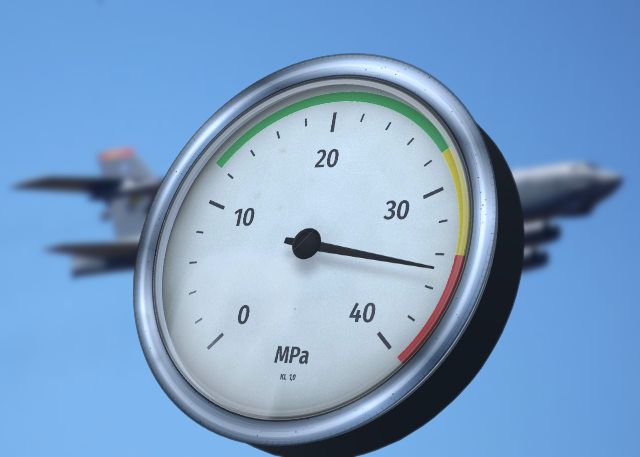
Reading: value=35 unit=MPa
